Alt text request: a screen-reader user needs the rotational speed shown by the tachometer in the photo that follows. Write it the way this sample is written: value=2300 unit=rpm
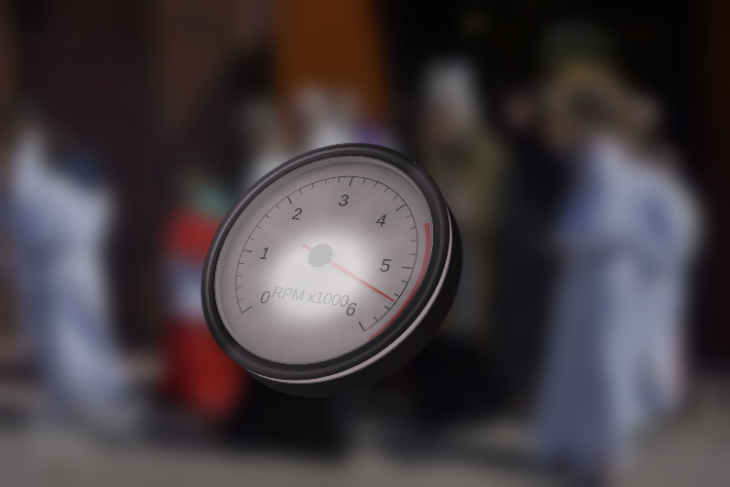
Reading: value=5500 unit=rpm
